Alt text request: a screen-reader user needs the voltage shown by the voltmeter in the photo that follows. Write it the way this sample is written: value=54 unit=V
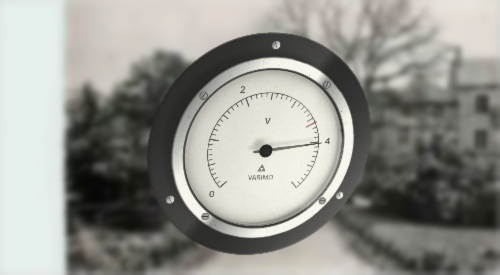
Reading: value=4 unit=V
